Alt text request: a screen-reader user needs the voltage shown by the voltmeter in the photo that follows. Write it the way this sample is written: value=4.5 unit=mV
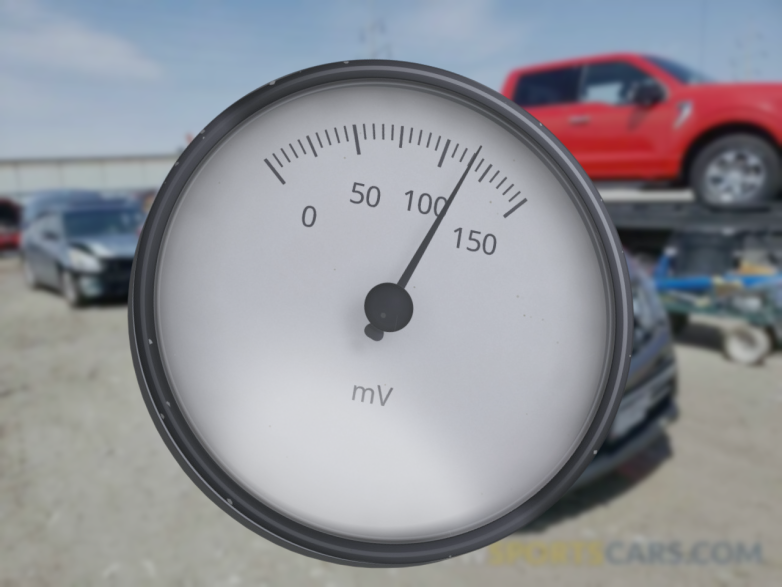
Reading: value=115 unit=mV
